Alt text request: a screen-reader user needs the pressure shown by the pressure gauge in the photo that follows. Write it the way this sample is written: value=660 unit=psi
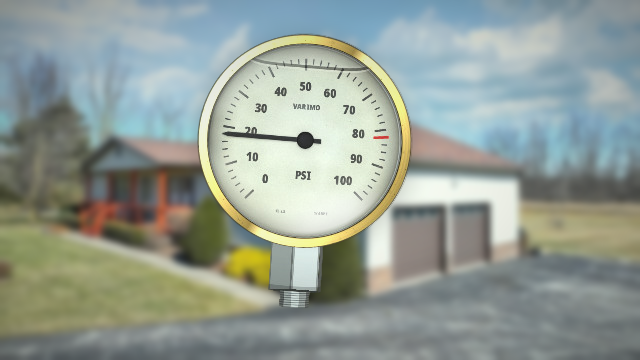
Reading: value=18 unit=psi
